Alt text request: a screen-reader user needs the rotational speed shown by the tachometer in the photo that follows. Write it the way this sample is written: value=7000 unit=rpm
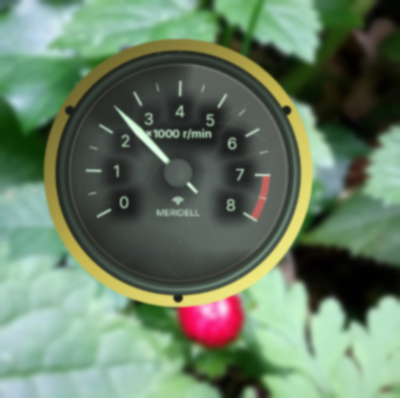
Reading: value=2500 unit=rpm
